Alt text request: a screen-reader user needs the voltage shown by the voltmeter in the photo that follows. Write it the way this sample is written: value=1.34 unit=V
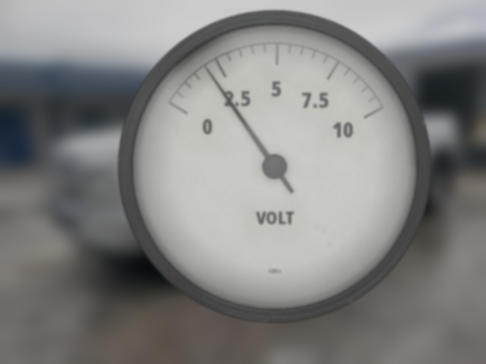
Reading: value=2 unit=V
